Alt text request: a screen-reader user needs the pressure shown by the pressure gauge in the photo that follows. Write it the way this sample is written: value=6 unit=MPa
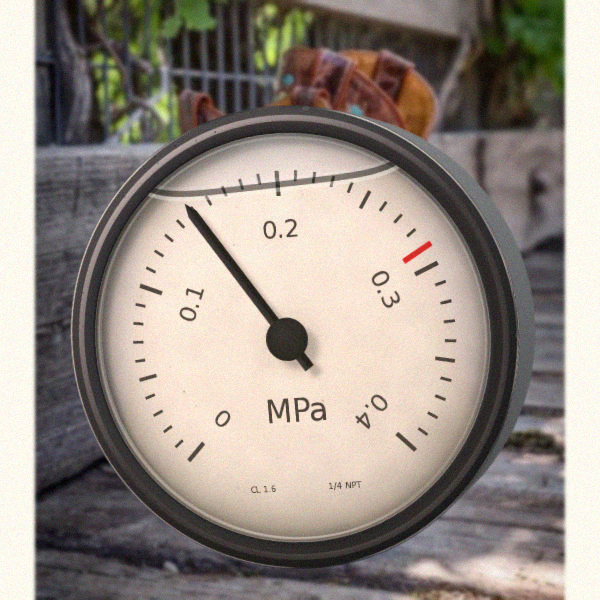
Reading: value=0.15 unit=MPa
